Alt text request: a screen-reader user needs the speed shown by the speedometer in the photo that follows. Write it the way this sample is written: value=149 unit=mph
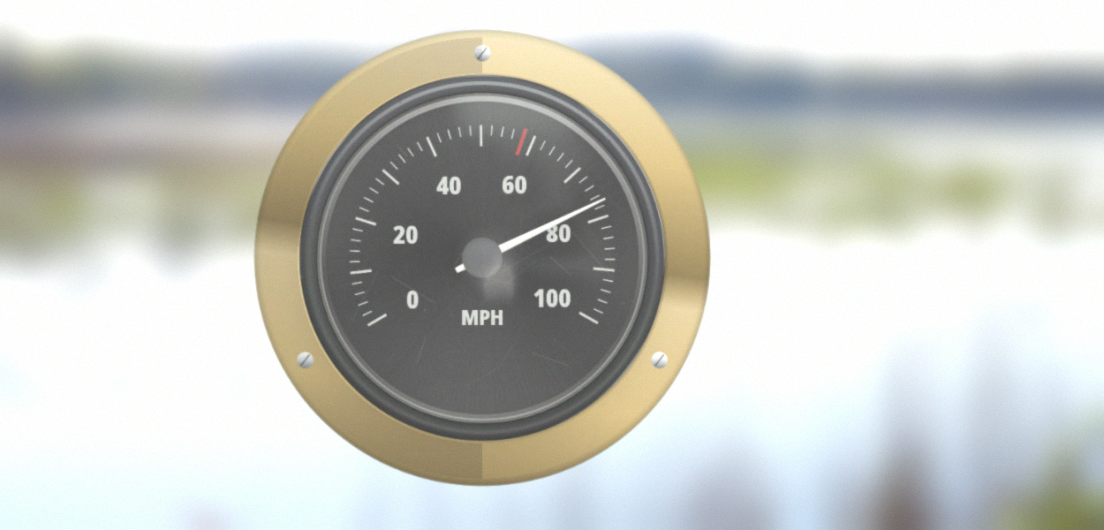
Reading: value=77 unit=mph
